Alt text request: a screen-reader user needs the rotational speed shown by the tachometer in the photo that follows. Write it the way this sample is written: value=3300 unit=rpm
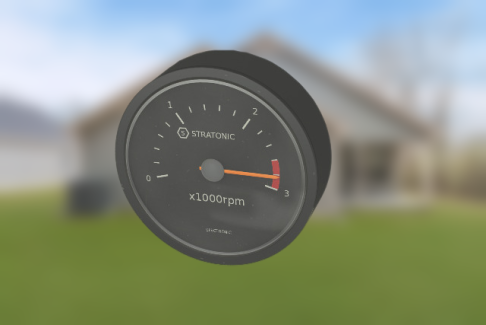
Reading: value=2800 unit=rpm
